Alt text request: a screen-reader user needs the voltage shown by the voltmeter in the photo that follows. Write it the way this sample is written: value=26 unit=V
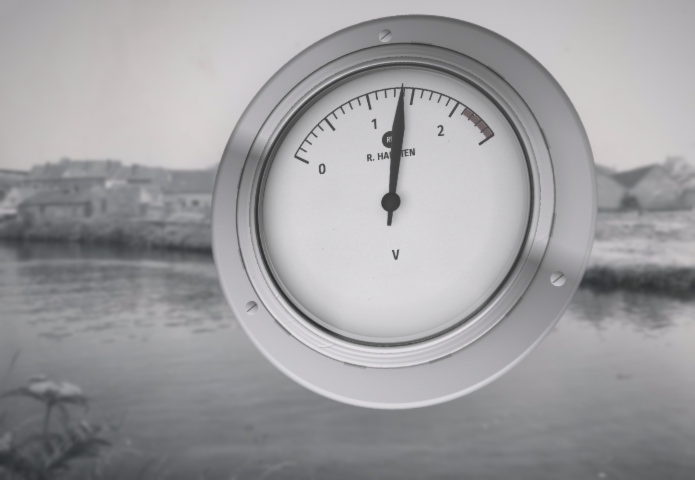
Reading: value=1.4 unit=V
